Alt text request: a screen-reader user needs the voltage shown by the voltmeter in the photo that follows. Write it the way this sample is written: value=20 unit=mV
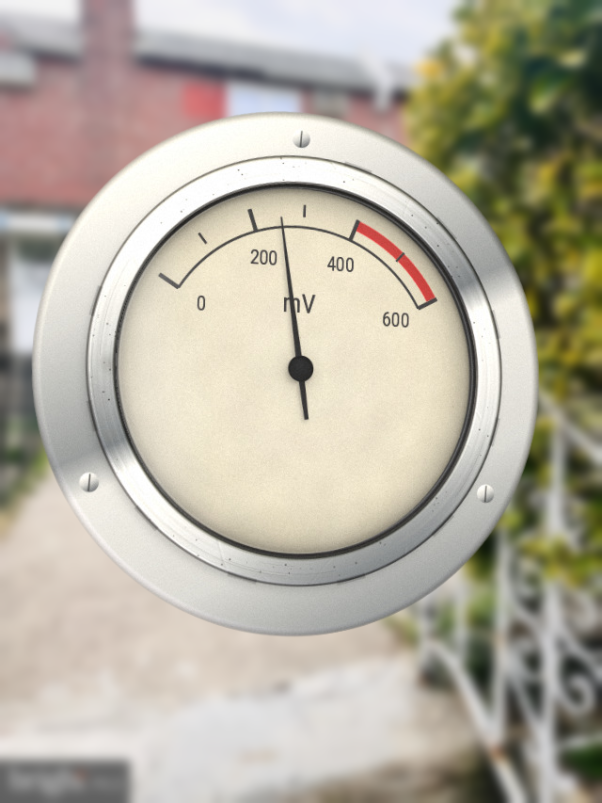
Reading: value=250 unit=mV
